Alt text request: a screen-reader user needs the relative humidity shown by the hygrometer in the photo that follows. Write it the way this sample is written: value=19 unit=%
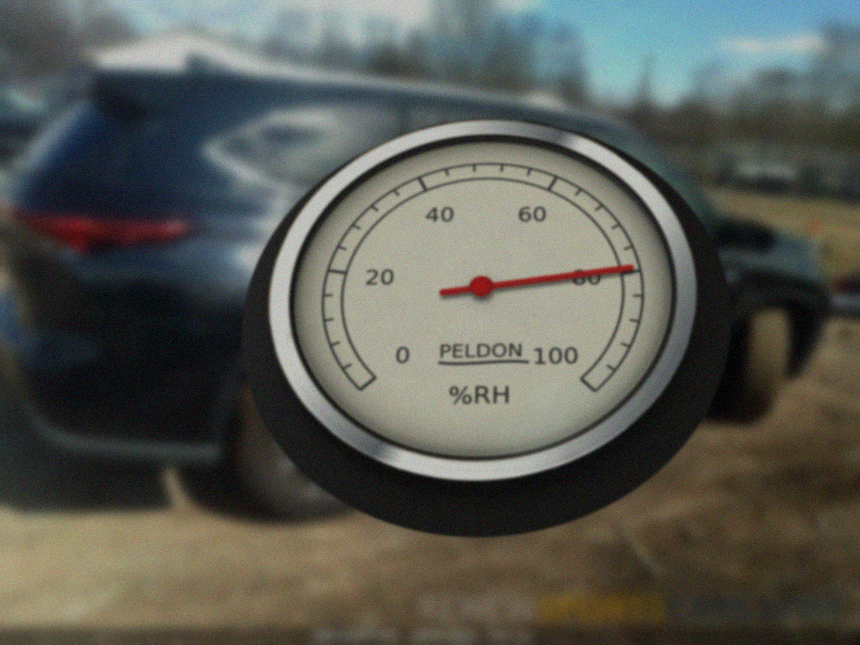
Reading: value=80 unit=%
